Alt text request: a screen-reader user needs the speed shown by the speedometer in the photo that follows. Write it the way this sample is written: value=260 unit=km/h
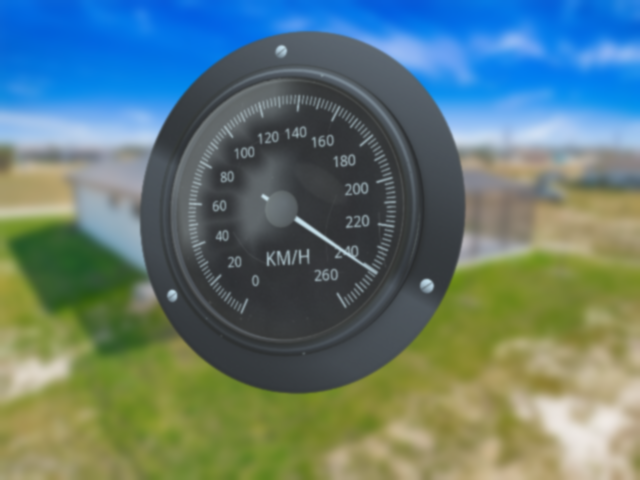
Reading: value=240 unit=km/h
